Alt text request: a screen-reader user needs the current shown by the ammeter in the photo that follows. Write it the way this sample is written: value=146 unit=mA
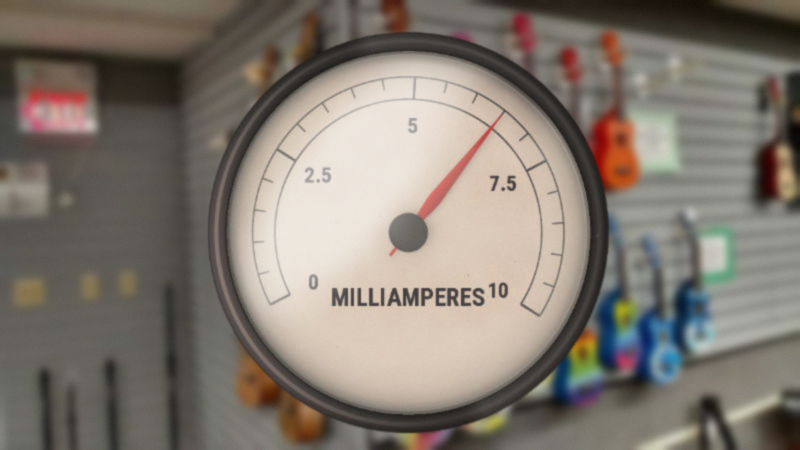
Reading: value=6.5 unit=mA
